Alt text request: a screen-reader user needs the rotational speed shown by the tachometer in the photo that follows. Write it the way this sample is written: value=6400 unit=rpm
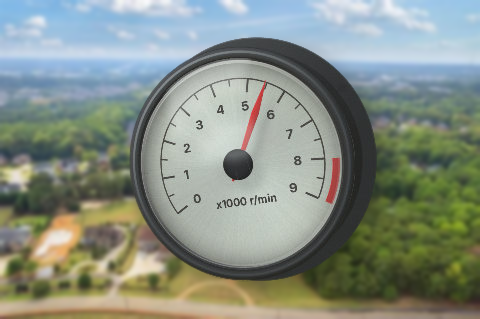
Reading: value=5500 unit=rpm
